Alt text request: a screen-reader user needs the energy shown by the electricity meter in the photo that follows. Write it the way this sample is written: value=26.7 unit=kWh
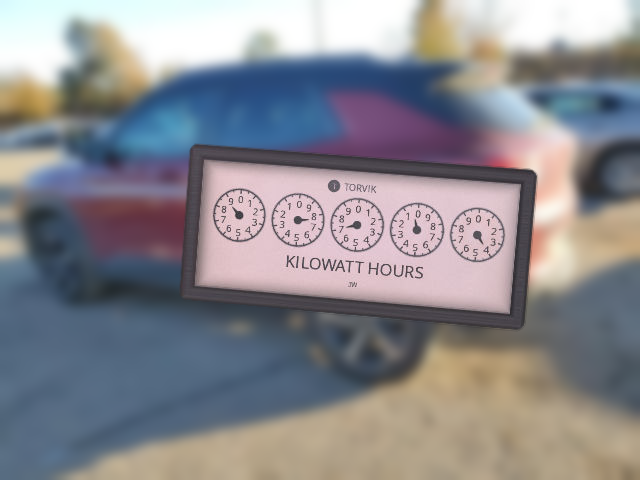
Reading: value=87704 unit=kWh
